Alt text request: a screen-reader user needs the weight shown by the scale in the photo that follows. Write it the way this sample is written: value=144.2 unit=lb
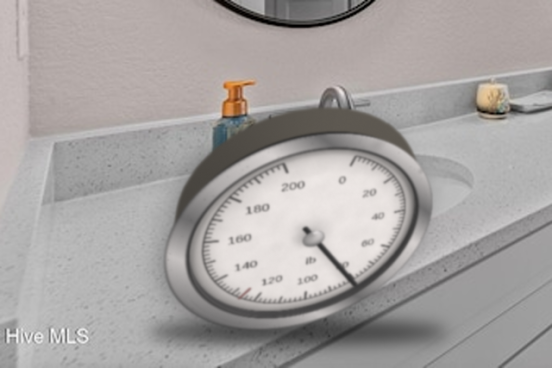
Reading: value=80 unit=lb
